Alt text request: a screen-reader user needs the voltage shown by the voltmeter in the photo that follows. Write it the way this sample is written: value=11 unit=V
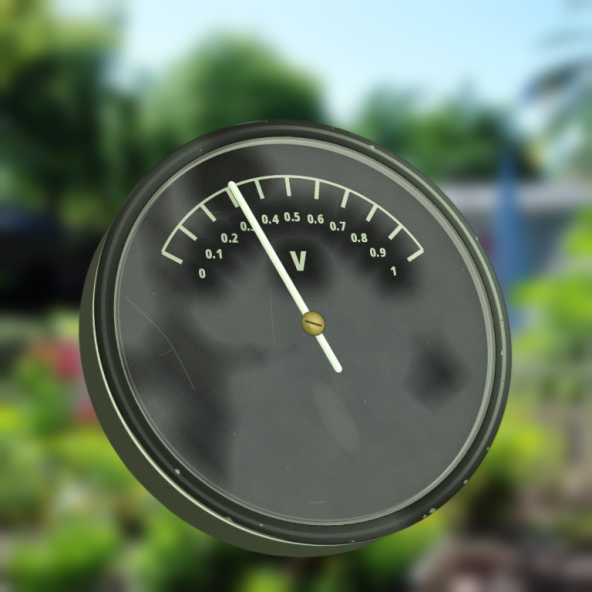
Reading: value=0.3 unit=V
